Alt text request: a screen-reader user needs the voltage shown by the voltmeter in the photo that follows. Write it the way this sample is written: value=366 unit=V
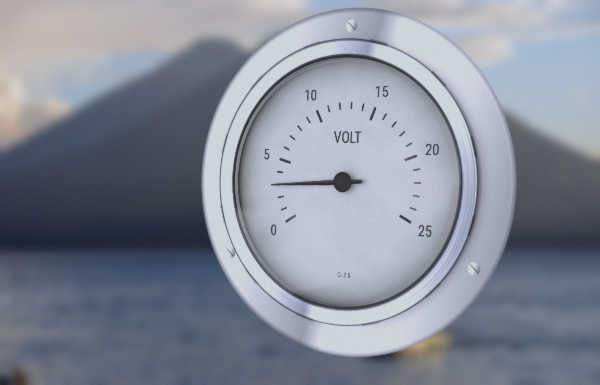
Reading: value=3 unit=V
